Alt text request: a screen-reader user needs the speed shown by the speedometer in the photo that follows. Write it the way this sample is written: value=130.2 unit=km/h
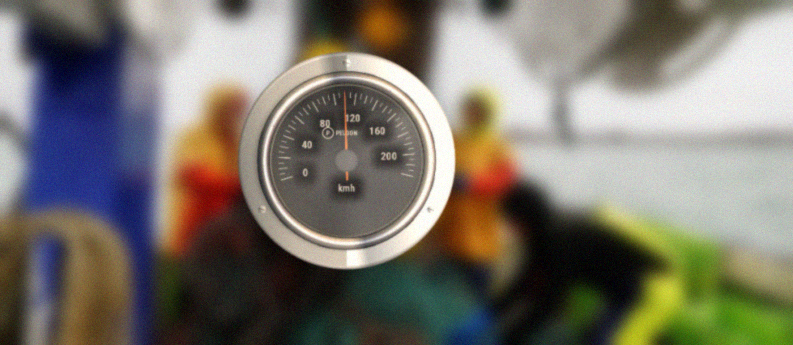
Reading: value=110 unit=km/h
